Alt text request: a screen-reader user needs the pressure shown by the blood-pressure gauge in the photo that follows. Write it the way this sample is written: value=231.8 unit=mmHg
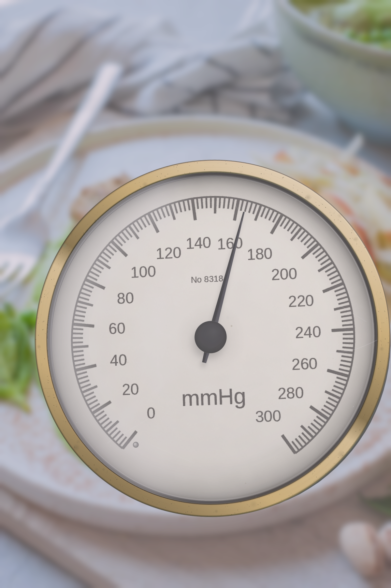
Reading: value=164 unit=mmHg
